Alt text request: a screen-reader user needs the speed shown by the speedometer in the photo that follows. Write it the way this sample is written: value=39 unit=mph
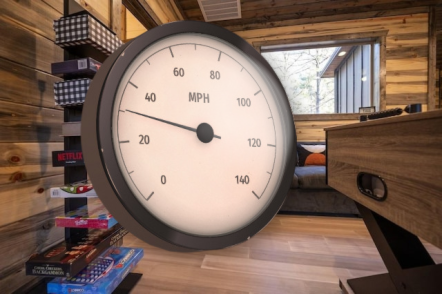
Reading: value=30 unit=mph
